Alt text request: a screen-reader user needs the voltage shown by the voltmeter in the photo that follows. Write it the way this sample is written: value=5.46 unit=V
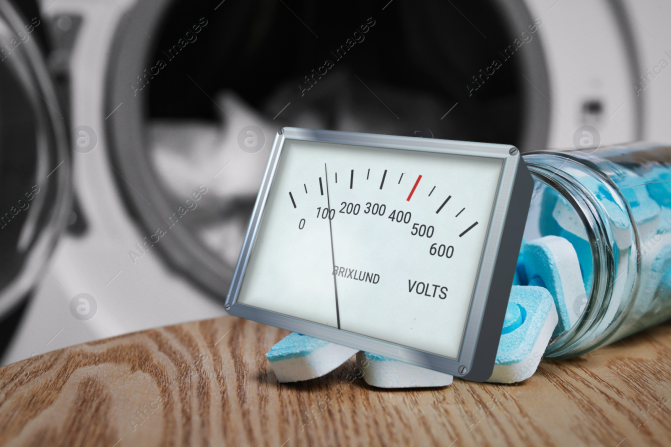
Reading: value=125 unit=V
